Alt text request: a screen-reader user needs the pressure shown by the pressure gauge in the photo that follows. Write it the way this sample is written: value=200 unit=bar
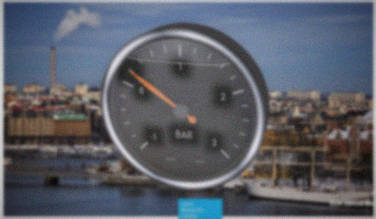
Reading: value=0.2 unit=bar
